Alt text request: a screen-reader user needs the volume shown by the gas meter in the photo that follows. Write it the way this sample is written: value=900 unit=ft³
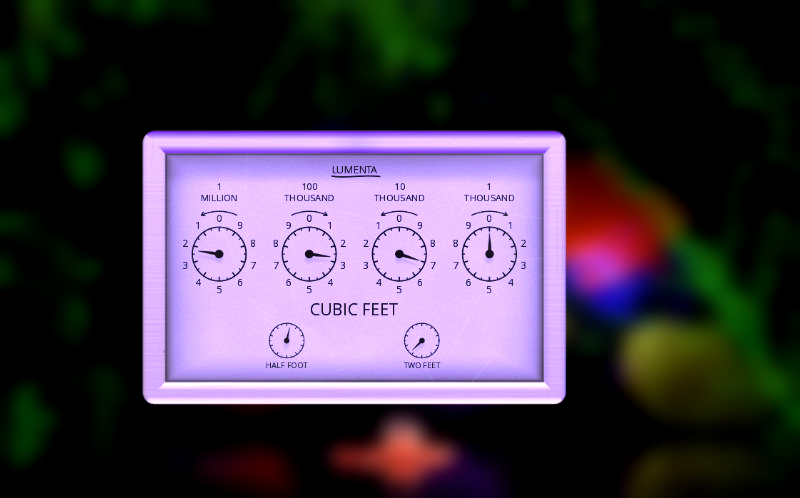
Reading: value=227000 unit=ft³
